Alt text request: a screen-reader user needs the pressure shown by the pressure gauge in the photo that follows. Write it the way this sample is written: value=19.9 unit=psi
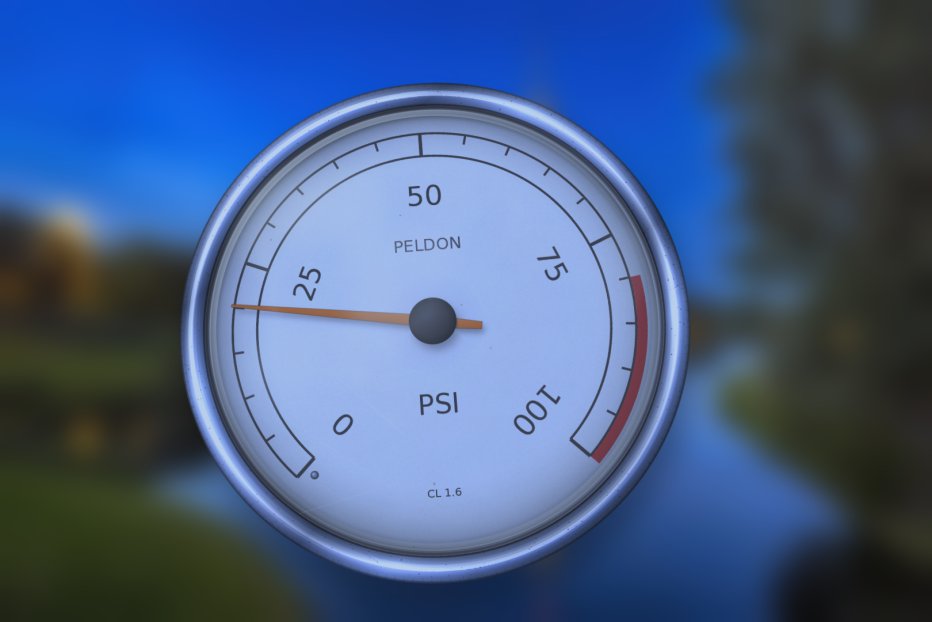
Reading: value=20 unit=psi
